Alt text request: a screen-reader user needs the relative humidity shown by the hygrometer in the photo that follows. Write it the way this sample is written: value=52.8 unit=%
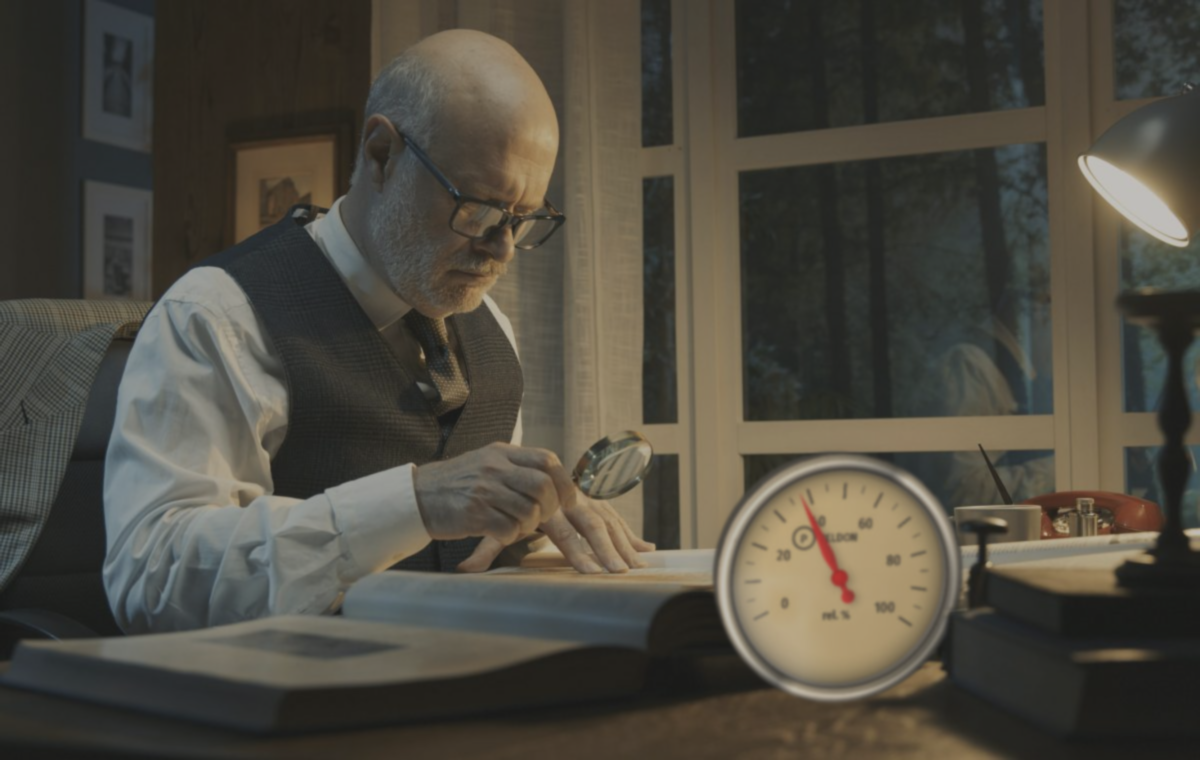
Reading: value=37.5 unit=%
